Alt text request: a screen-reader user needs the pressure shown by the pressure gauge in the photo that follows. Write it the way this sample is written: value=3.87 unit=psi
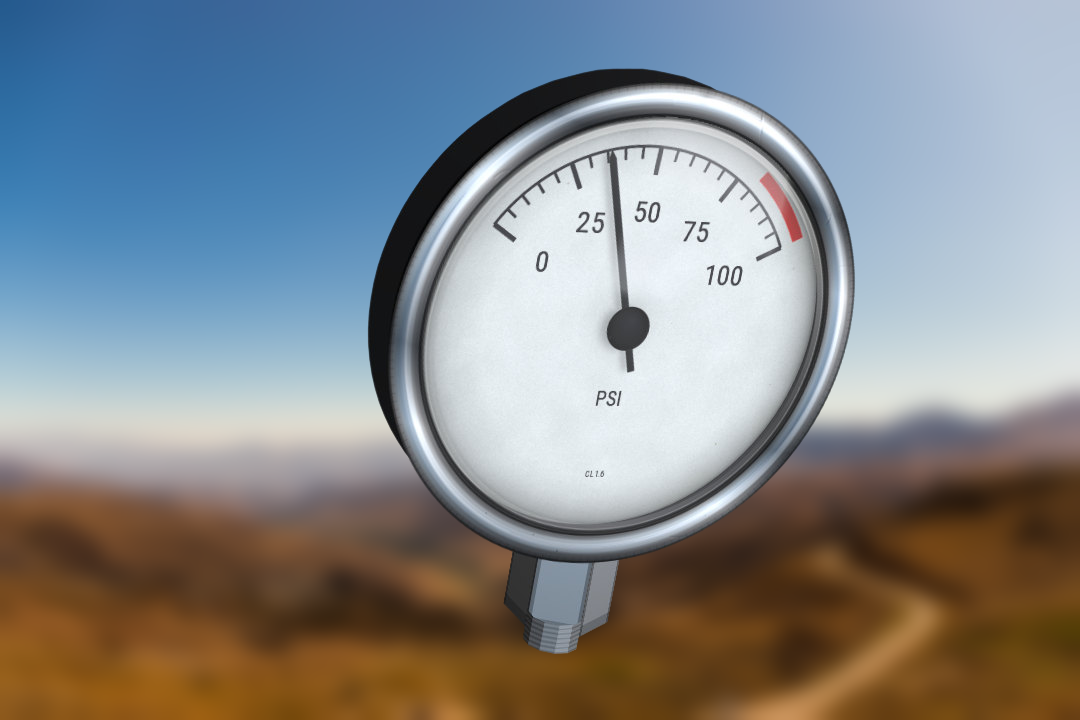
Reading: value=35 unit=psi
